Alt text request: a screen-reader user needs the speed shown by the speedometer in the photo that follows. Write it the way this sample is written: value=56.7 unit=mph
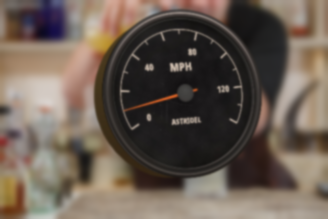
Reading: value=10 unit=mph
